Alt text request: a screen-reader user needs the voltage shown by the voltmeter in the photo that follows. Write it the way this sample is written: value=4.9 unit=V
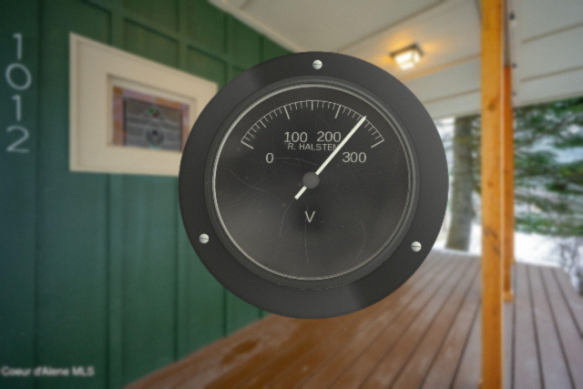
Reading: value=250 unit=V
